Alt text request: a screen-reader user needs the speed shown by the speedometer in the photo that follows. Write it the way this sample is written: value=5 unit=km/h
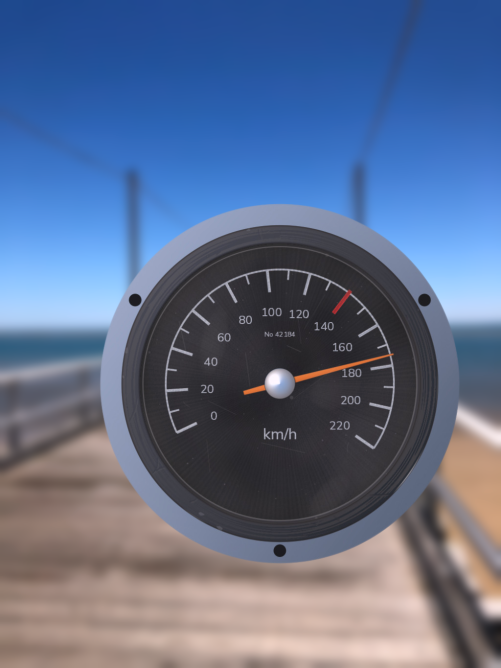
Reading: value=175 unit=km/h
